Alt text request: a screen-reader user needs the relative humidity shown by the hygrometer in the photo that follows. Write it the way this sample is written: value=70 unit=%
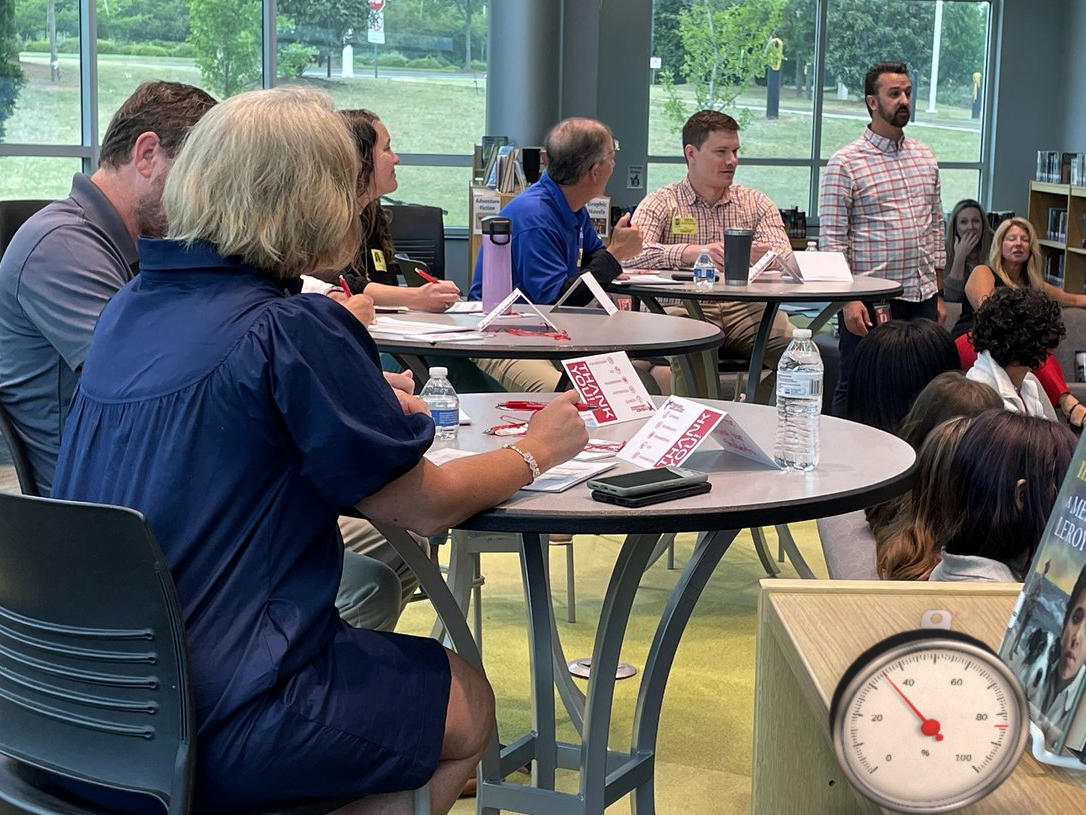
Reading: value=35 unit=%
